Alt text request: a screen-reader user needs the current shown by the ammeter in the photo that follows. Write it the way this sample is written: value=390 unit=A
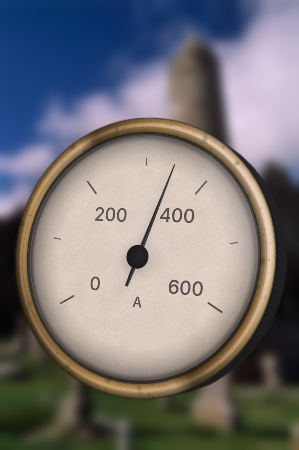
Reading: value=350 unit=A
